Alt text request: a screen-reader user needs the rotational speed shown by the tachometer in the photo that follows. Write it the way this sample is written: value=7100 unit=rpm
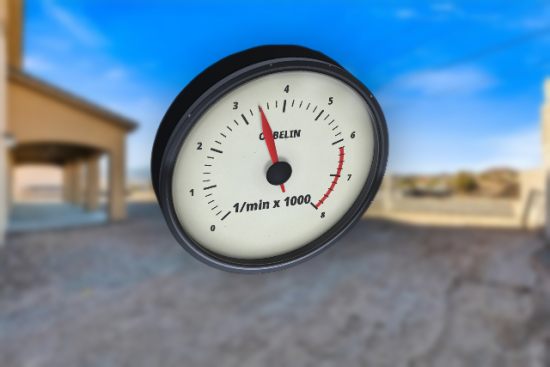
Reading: value=3400 unit=rpm
